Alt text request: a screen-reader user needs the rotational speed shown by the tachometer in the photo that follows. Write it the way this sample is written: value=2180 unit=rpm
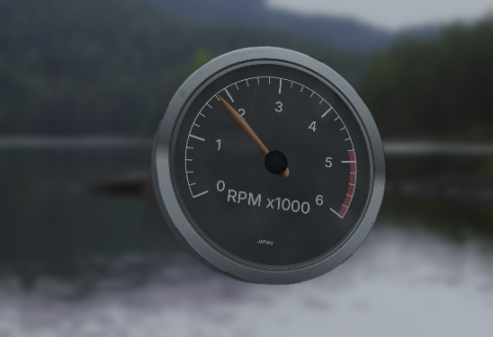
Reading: value=1800 unit=rpm
